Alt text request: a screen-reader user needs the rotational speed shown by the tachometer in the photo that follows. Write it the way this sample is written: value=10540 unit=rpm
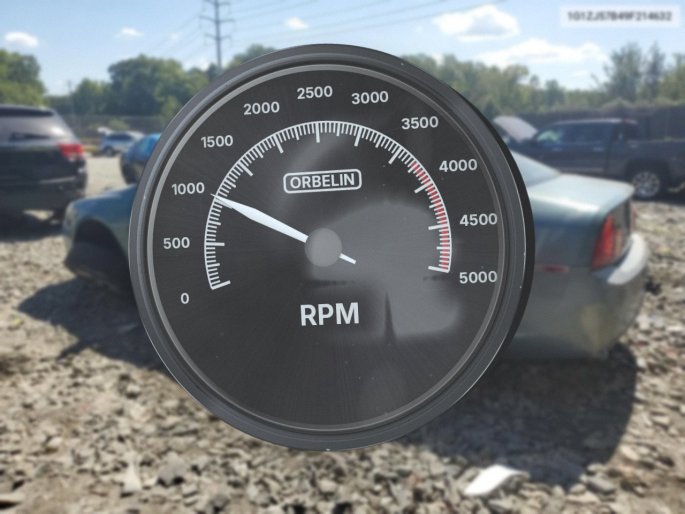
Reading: value=1050 unit=rpm
